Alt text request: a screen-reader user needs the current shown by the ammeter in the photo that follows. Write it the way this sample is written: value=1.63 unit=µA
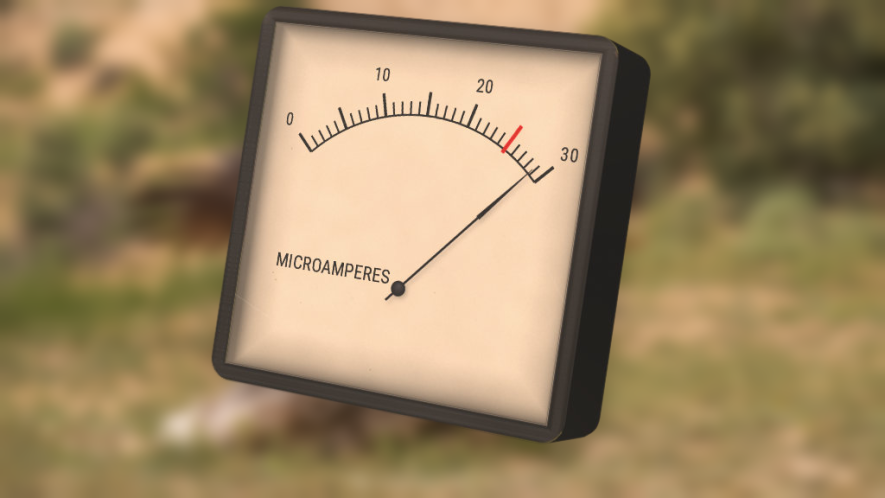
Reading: value=29 unit=µA
